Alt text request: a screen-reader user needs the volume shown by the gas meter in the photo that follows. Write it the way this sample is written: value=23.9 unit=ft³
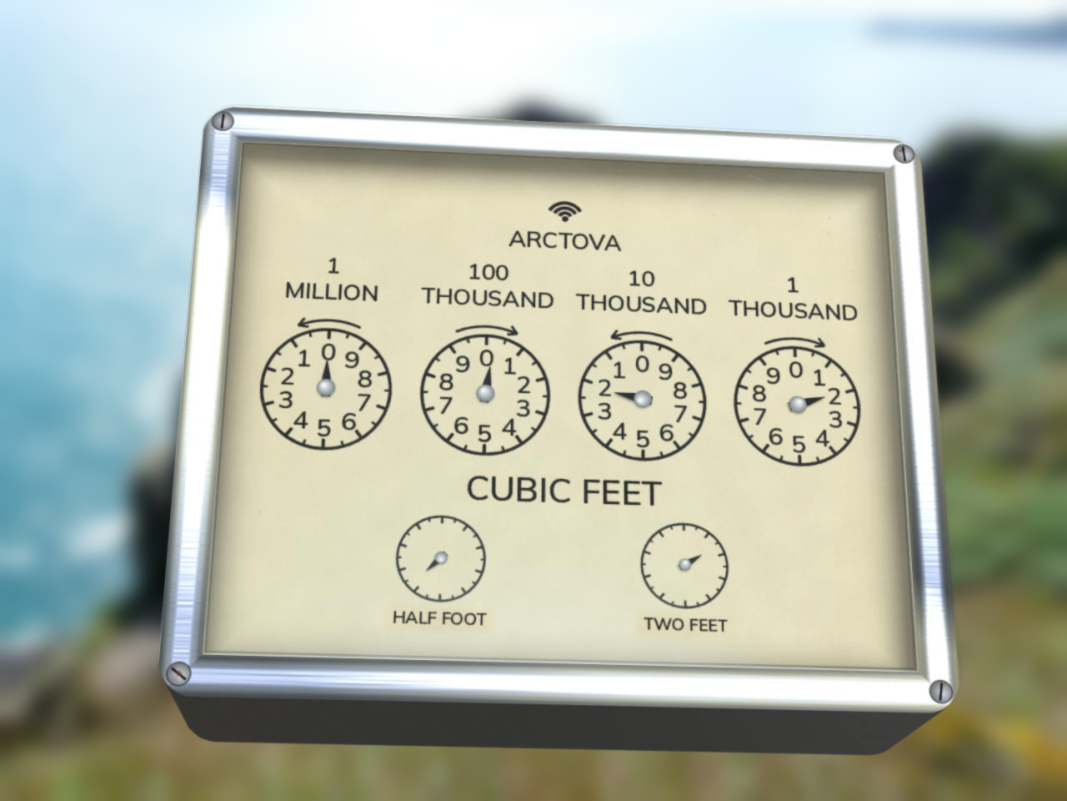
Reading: value=2200 unit=ft³
